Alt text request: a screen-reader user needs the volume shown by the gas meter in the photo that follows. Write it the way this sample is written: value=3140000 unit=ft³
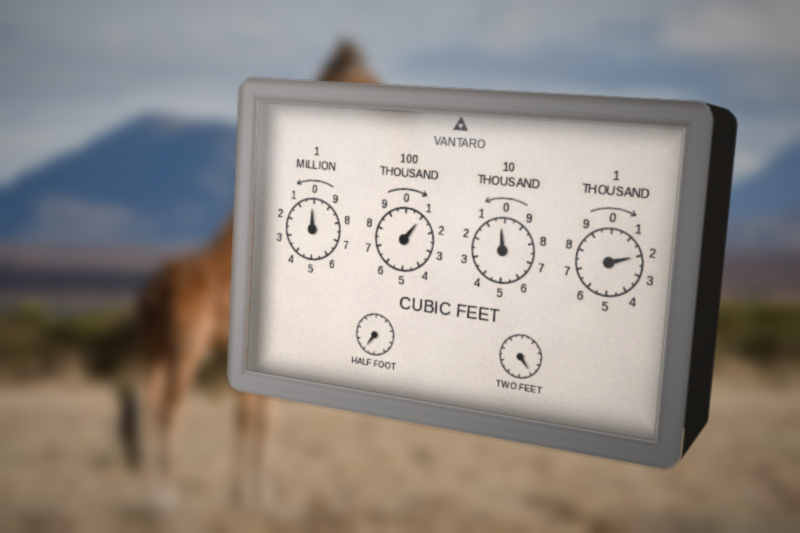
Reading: value=10200 unit=ft³
